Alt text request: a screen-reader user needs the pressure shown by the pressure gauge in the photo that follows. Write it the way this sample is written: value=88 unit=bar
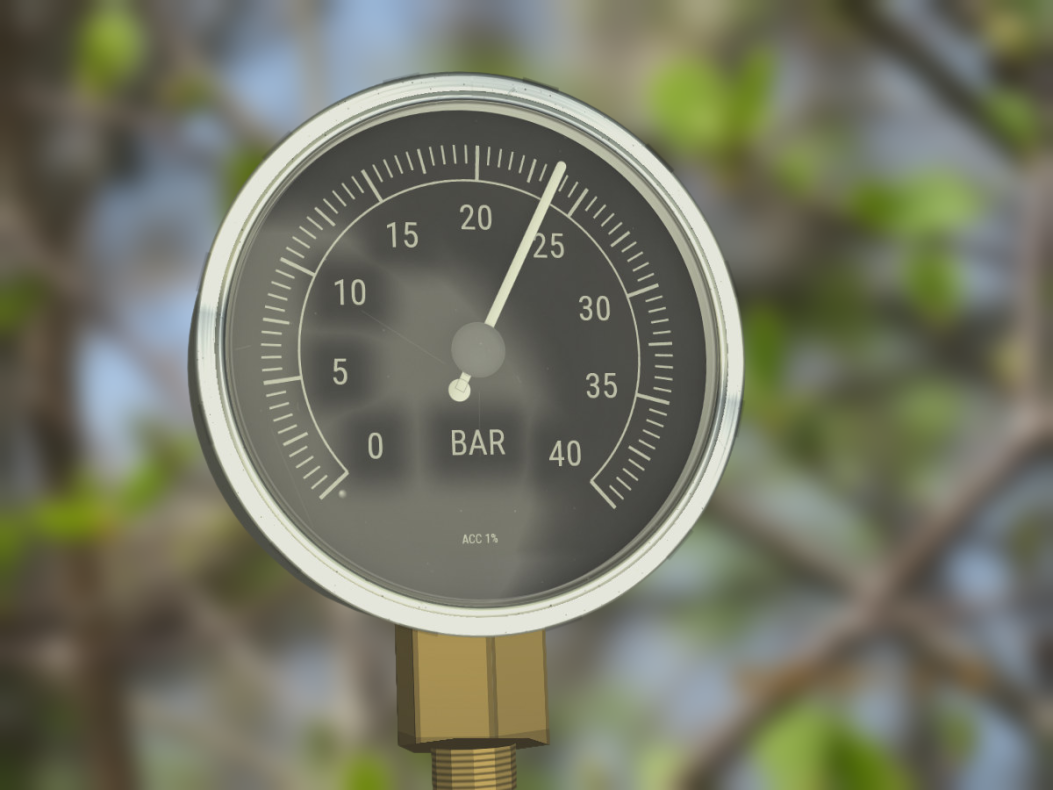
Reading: value=23.5 unit=bar
